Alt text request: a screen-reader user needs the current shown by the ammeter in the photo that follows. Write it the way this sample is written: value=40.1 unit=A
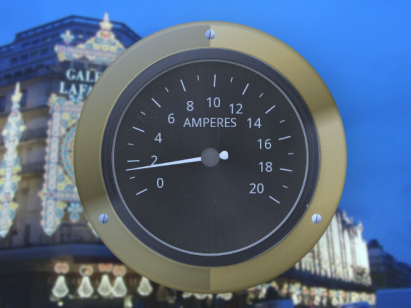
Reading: value=1.5 unit=A
